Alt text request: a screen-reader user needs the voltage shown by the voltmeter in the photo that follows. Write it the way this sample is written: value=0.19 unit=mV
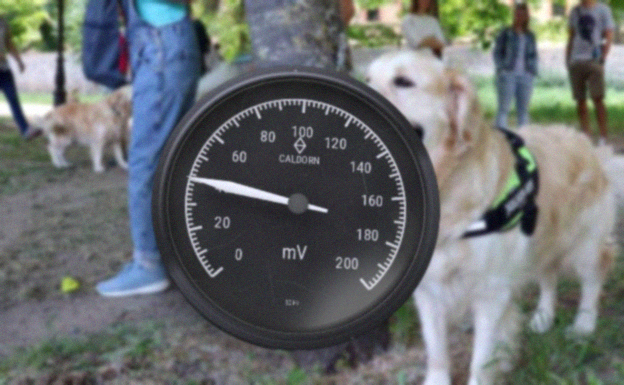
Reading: value=40 unit=mV
